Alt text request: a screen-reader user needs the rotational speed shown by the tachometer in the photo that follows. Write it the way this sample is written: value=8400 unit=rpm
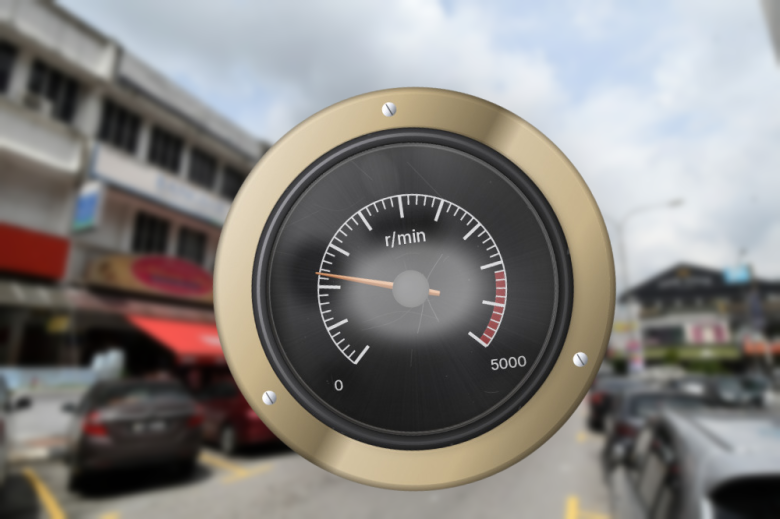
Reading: value=1150 unit=rpm
